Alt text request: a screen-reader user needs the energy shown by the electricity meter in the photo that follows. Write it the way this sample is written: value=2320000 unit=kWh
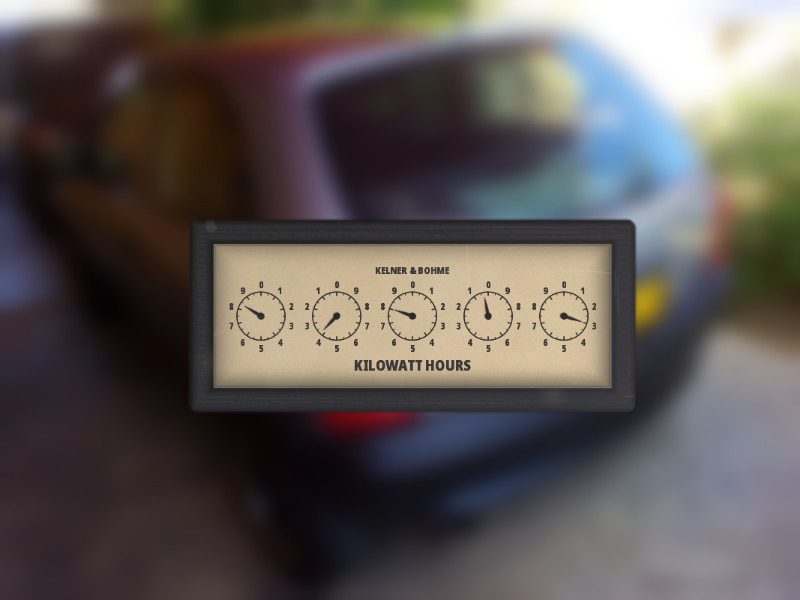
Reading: value=83803 unit=kWh
